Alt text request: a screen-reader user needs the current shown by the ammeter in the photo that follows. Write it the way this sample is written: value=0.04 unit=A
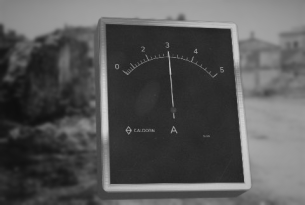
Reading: value=3 unit=A
